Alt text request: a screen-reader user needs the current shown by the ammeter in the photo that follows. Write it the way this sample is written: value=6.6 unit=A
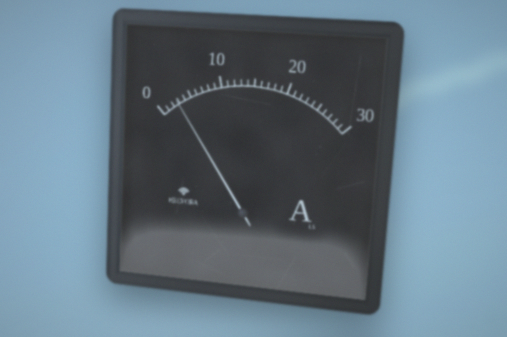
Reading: value=3 unit=A
